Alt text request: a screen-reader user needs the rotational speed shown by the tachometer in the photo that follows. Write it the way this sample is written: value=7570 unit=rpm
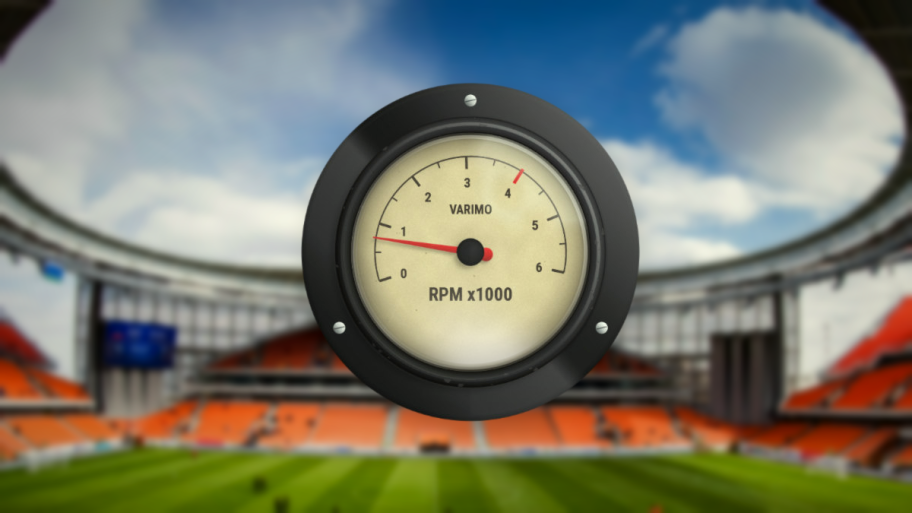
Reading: value=750 unit=rpm
